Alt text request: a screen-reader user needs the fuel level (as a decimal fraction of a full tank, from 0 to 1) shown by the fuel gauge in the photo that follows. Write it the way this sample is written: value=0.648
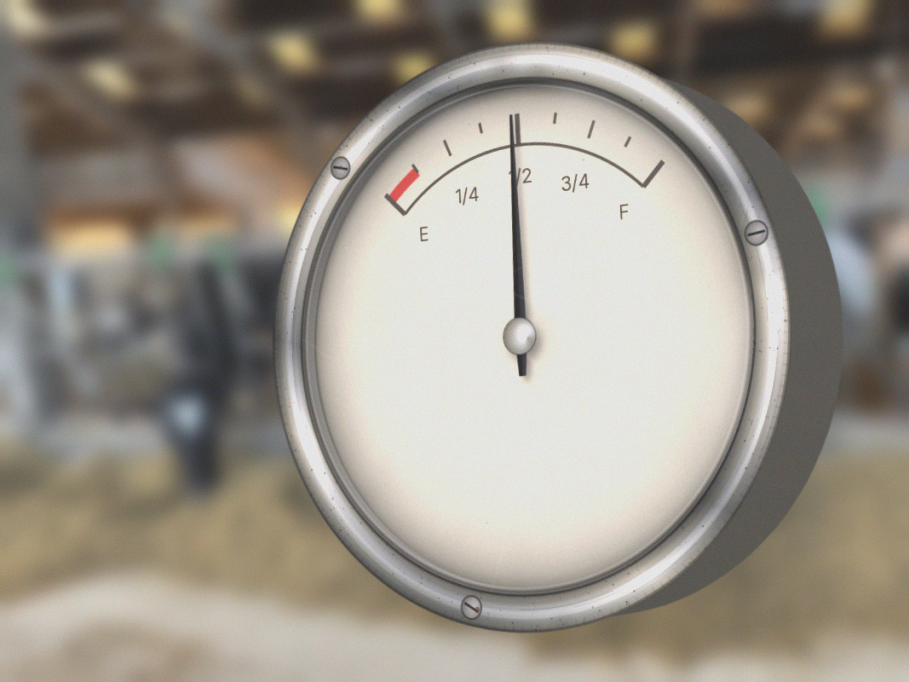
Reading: value=0.5
